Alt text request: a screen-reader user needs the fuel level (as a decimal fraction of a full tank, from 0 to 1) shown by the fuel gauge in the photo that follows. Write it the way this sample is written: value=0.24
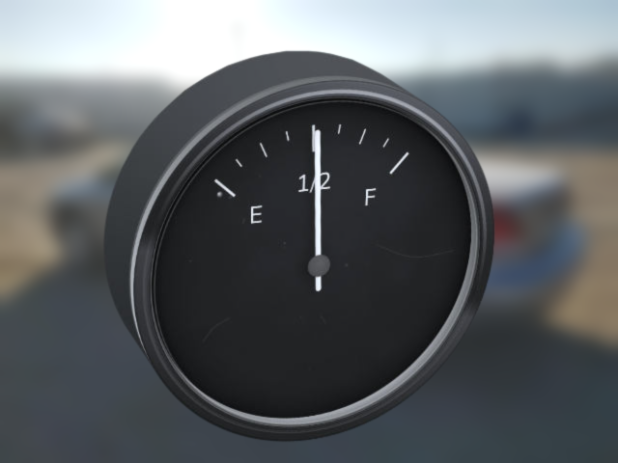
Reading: value=0.5
